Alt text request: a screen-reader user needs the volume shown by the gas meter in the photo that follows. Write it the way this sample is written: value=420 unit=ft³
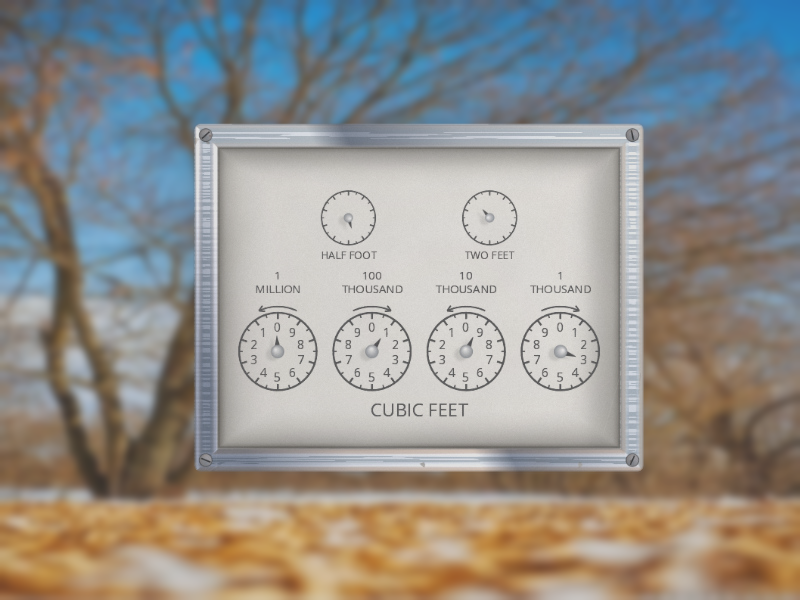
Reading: value=9300 unit=ft³
